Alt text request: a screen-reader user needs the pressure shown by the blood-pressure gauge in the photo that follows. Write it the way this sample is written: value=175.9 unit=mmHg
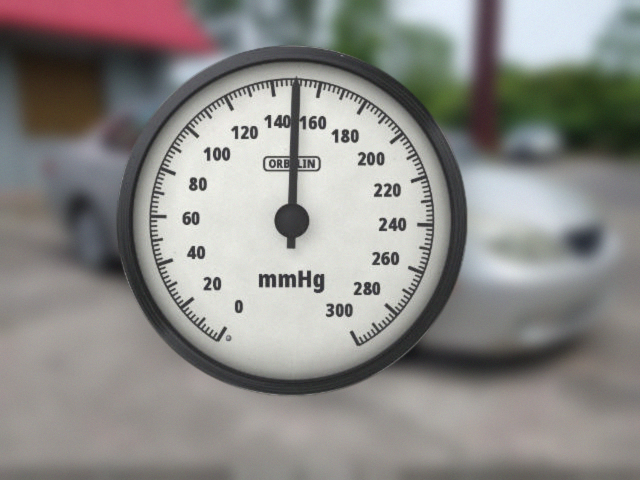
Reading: value=150 unit=mmHg
